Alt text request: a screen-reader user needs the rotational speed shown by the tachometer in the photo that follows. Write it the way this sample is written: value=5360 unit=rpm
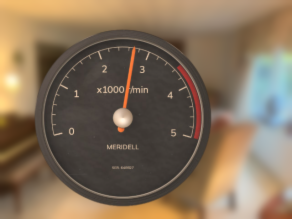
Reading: value=2700 unit=rpm
